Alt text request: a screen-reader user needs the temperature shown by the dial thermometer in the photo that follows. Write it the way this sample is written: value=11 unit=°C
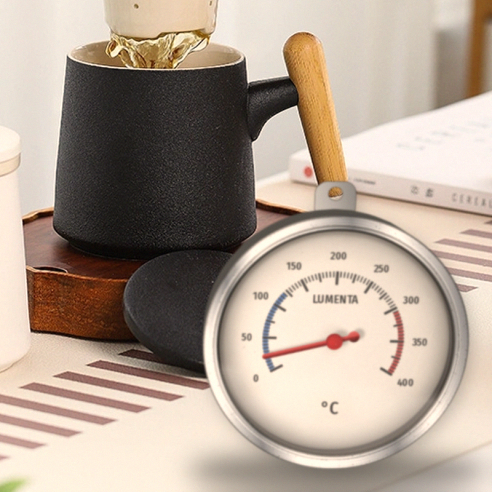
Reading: value=25 unit=°C
